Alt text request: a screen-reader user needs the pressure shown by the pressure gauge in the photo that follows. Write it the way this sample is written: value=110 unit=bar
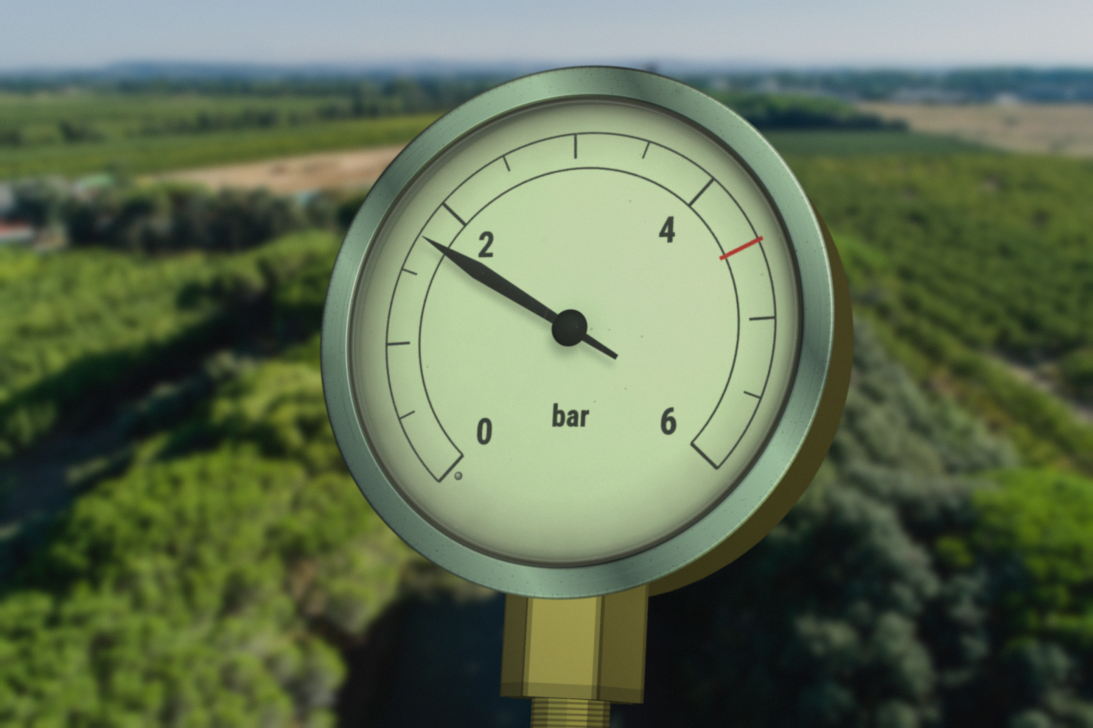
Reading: value=1.75 unit=bar
